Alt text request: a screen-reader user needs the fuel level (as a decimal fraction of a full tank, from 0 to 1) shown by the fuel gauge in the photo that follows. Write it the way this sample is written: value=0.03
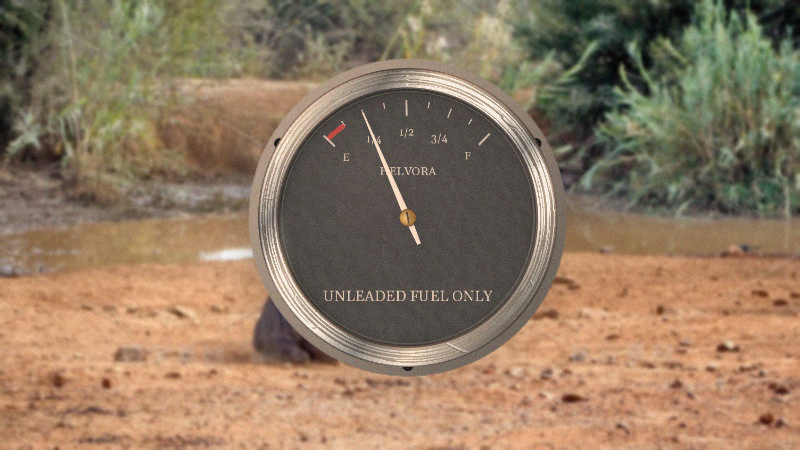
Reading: value=0.25
